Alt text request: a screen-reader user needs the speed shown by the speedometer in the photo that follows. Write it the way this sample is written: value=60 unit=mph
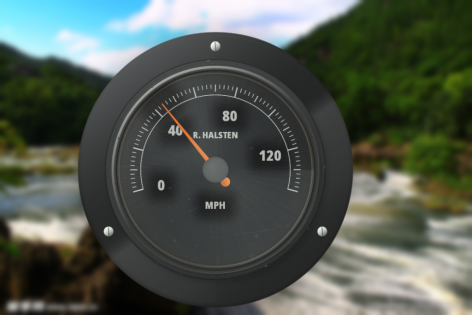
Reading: value=44 unit=mph
